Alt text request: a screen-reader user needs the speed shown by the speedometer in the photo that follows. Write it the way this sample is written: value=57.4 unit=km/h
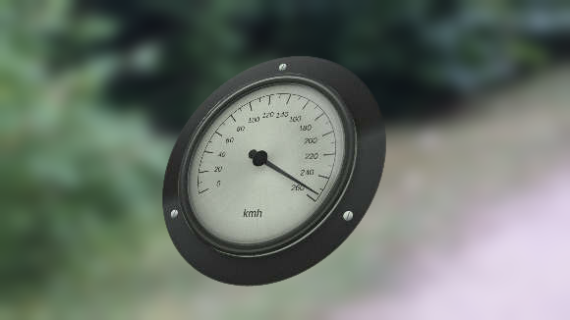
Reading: value=255 unit=km/h
